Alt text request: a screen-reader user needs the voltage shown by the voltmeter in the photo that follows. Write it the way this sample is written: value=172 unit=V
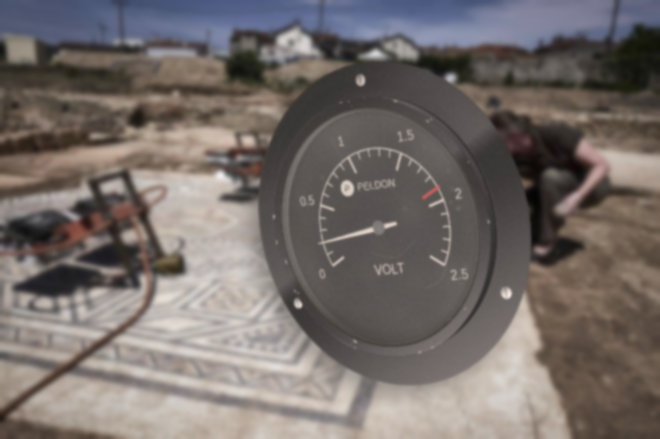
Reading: value=0.2 unit=V
